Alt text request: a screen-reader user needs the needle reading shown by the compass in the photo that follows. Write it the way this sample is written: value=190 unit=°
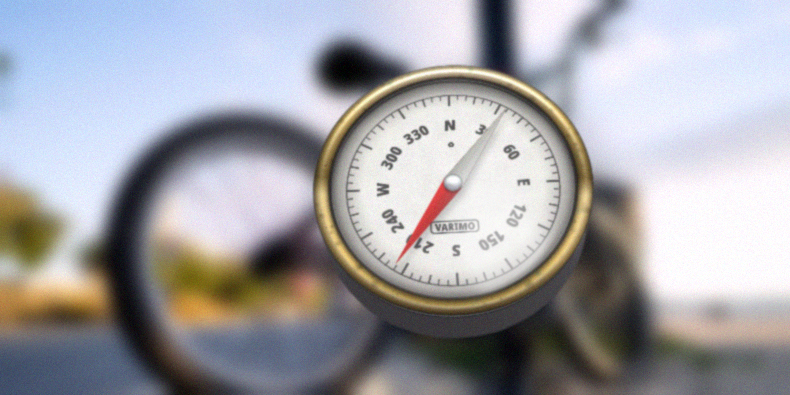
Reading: value=215 unit=°
